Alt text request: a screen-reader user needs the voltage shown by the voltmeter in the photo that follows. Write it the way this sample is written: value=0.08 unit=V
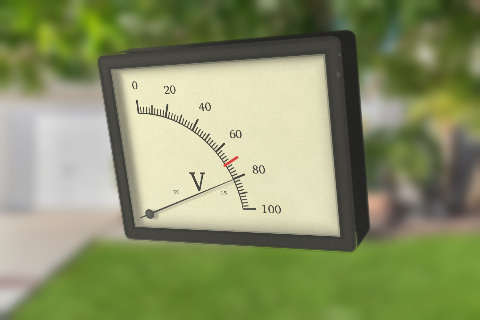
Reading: value=80 unit=V
